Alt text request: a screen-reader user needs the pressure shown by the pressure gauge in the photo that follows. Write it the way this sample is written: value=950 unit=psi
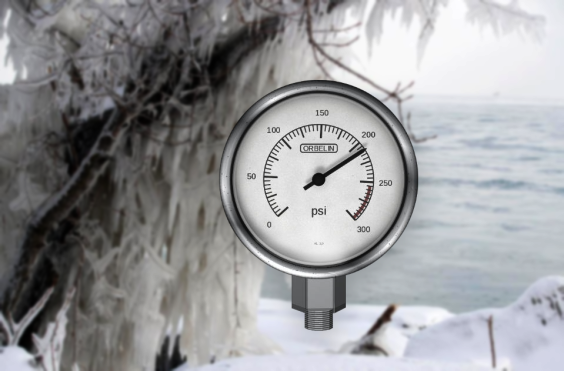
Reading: value=210 unit=psi
